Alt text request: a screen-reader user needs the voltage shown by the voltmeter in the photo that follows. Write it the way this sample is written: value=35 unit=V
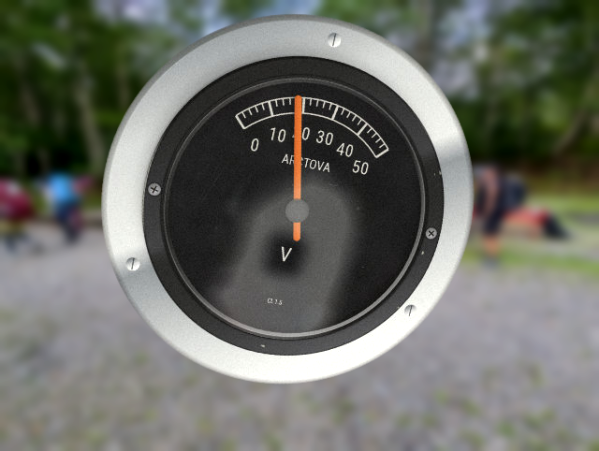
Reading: value=18 unit=V
